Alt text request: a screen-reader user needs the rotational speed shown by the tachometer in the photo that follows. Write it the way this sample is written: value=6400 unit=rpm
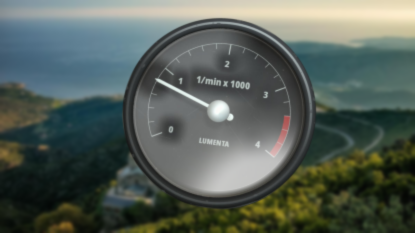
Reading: value=800 unit=rpm
